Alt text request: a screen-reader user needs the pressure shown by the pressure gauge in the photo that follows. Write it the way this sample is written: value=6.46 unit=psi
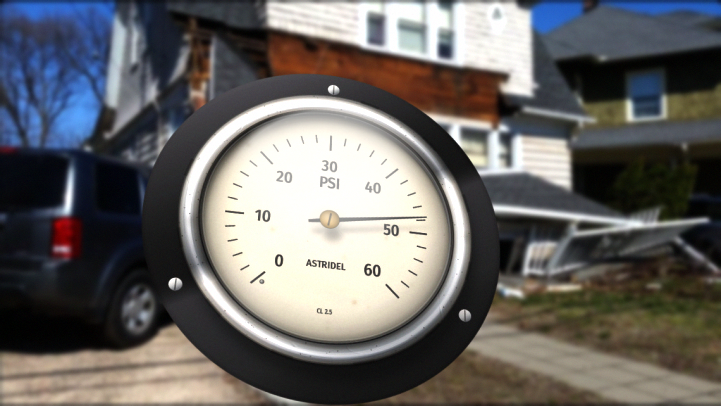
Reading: value=48 unit=psi
